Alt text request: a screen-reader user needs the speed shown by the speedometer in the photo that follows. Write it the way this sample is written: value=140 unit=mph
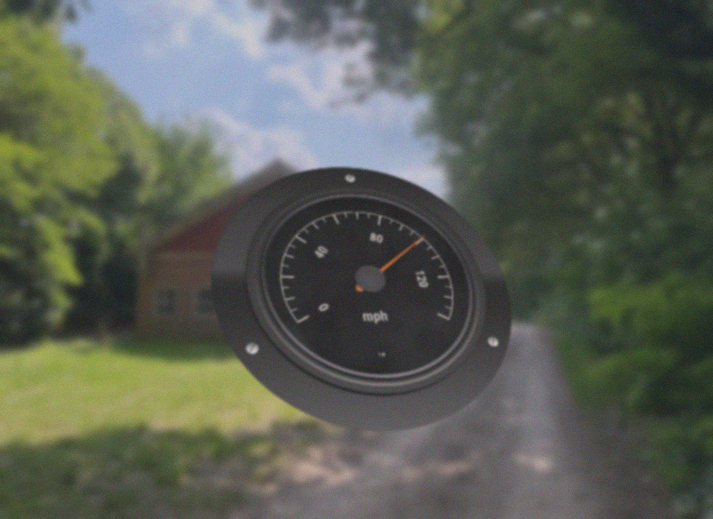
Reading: value=100 unit=mph
